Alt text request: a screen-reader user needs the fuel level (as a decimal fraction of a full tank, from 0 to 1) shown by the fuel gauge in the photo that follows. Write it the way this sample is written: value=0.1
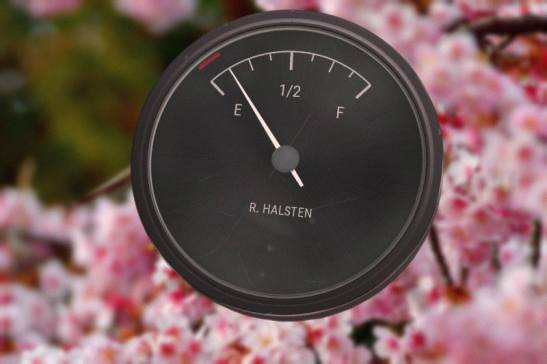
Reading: value=0.125
